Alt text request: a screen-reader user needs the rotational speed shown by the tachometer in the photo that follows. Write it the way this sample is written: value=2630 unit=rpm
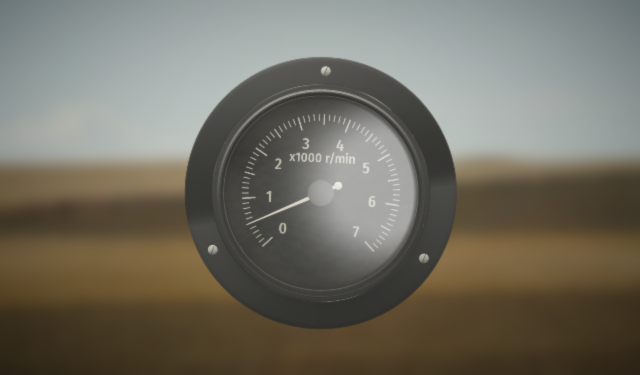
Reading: value=500 unit=rpm
